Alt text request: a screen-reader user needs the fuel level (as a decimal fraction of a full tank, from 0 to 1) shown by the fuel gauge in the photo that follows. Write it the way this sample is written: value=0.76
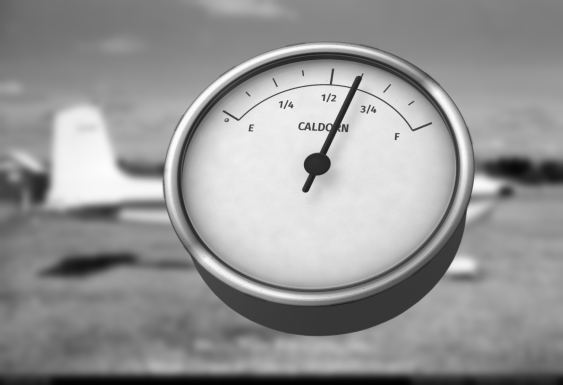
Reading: value=0.625
